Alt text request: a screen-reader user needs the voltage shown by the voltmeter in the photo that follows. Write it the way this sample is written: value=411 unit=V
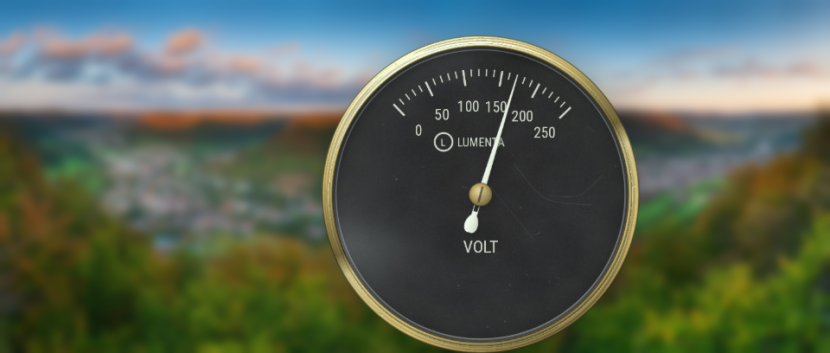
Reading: value=170 unit=V
